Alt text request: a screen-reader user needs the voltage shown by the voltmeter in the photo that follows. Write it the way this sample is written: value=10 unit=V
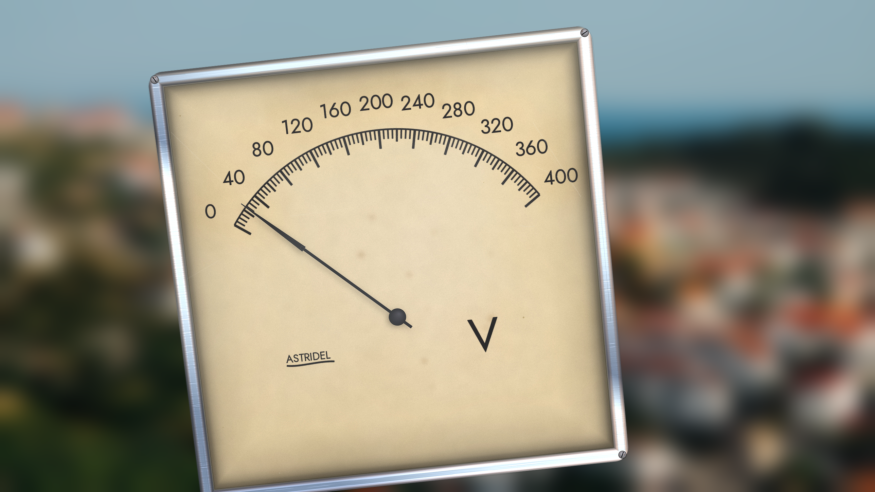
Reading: value=25 unit=V
